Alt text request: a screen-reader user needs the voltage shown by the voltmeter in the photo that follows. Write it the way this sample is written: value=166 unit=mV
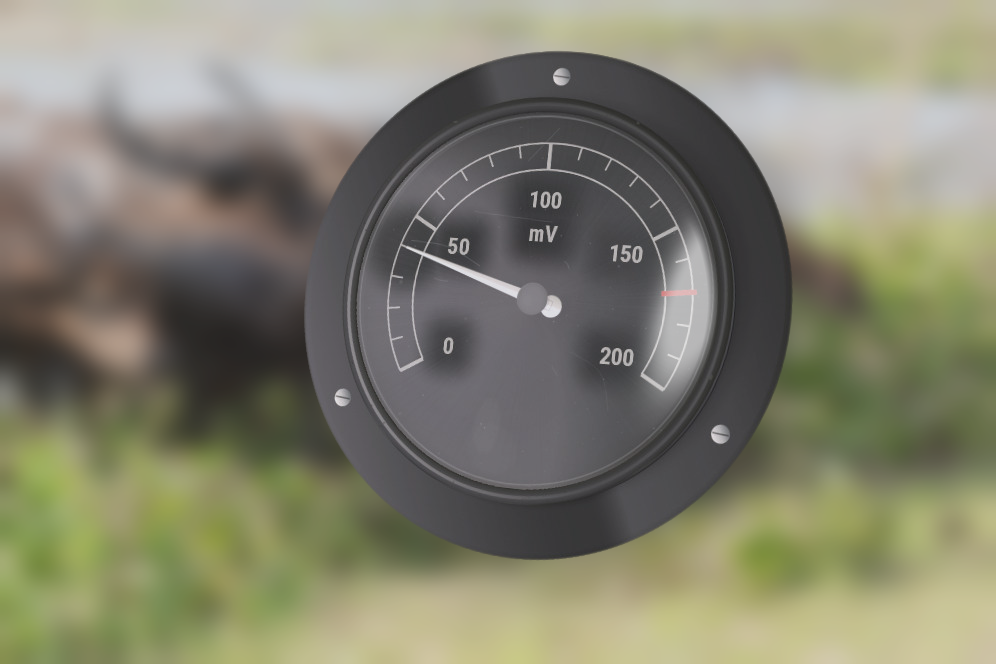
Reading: value=40 unit=mV
